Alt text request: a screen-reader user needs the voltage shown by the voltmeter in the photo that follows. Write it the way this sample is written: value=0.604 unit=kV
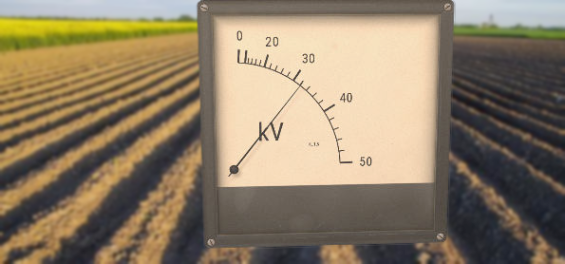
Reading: value=32 unit=kV
